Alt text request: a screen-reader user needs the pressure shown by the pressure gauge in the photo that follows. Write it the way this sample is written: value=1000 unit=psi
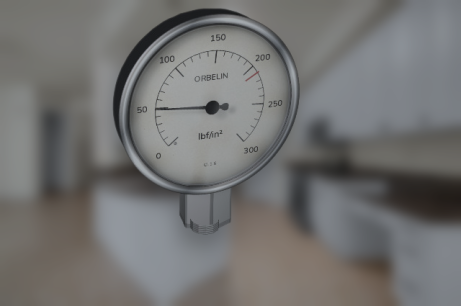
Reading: value=50 unit=psi
